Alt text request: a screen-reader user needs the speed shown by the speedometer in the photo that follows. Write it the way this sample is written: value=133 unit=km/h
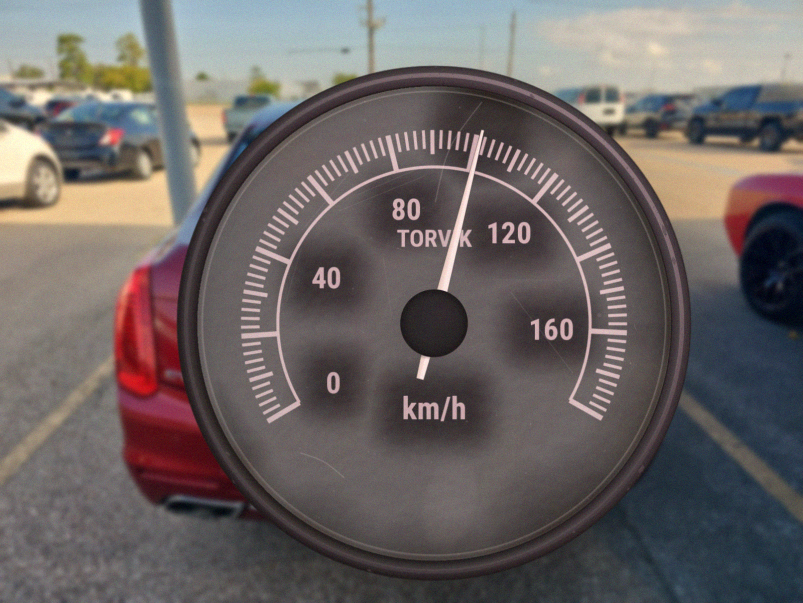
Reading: value=101 unit=km/h
